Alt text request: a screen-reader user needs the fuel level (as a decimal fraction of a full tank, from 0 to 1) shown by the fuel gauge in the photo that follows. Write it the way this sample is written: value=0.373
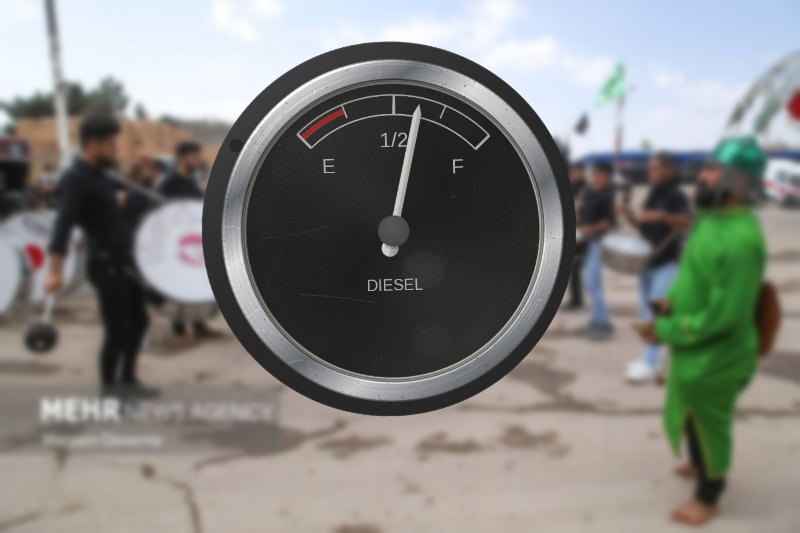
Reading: value=0.625
